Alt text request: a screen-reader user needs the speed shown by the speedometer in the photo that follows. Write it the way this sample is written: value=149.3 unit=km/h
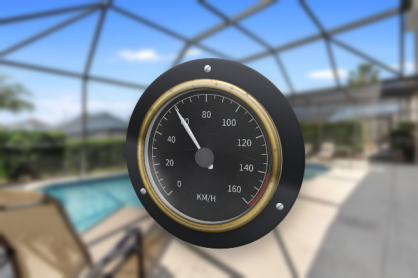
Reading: value=60 unit=km/h
